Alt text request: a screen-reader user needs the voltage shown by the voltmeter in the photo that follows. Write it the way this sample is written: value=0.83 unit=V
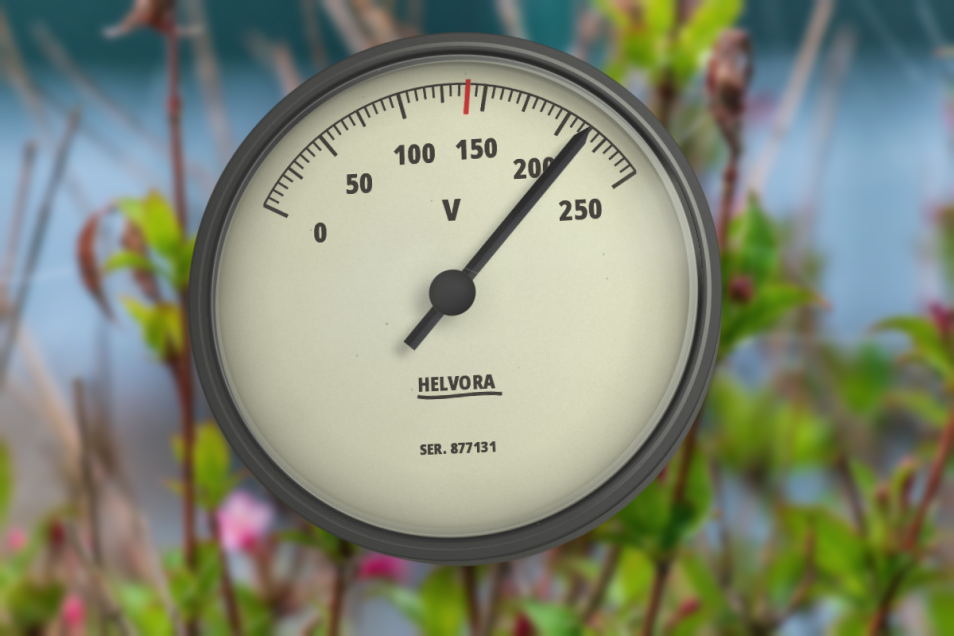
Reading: value=215 unit=V
